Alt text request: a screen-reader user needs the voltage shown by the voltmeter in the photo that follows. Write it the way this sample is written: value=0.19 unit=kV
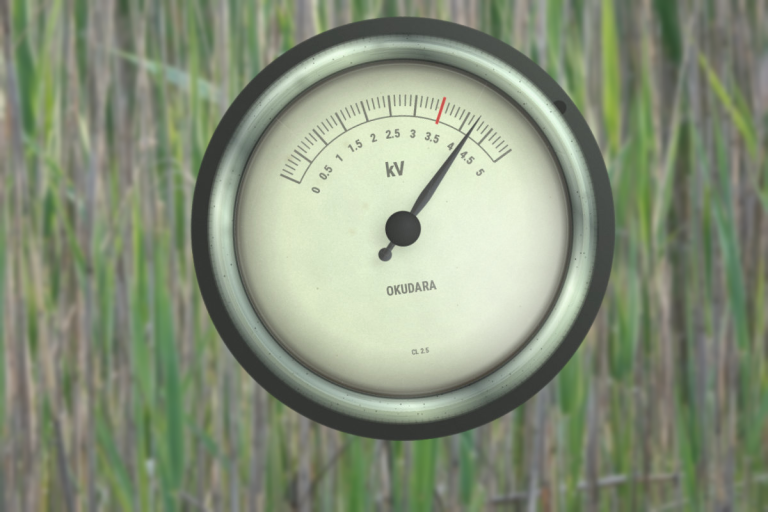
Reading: value=4.2 unit=kV
